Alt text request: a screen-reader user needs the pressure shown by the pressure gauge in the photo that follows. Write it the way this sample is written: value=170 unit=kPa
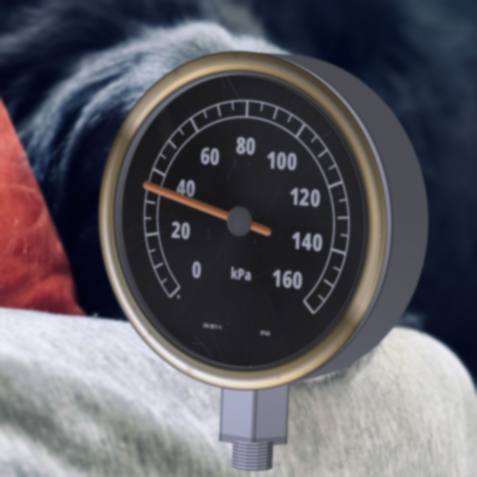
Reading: value=35 unit=kPa
